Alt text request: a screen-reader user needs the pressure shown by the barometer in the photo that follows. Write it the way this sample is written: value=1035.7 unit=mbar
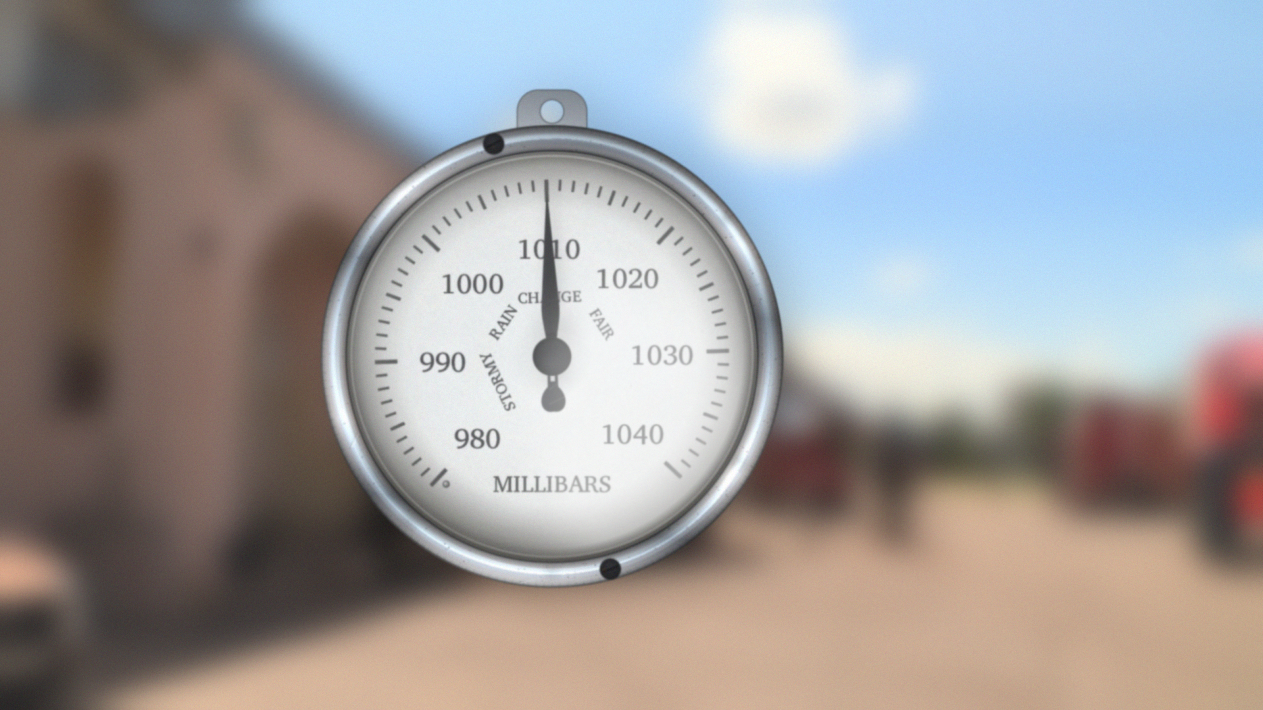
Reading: value=1010 unit=mbar
